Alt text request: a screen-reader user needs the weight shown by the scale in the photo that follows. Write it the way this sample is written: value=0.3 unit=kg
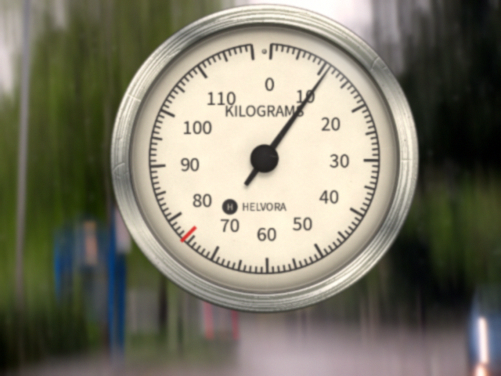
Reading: value=11 unit=kg
